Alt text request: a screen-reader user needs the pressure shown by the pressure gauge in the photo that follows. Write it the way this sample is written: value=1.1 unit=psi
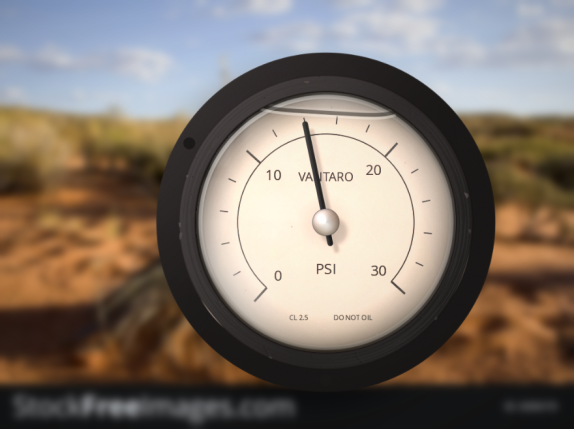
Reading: value=14 unit=psi
